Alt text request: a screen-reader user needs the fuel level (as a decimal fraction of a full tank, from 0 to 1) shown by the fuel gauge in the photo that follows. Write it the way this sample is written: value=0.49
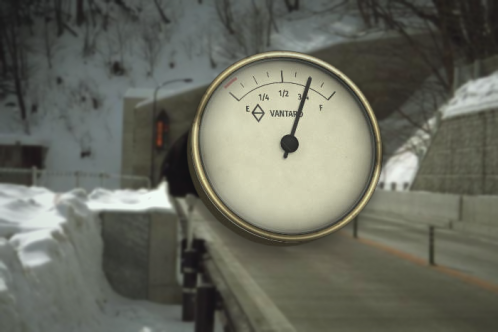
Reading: value=0.75
